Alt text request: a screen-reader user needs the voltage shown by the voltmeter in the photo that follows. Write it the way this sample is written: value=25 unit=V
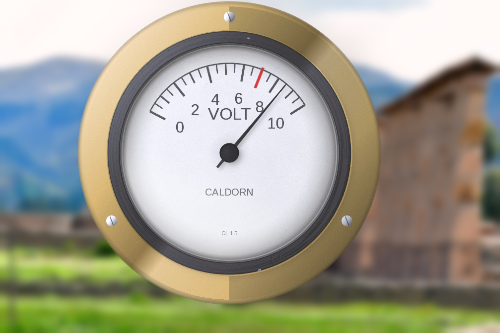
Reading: value=8.5 unit=V
